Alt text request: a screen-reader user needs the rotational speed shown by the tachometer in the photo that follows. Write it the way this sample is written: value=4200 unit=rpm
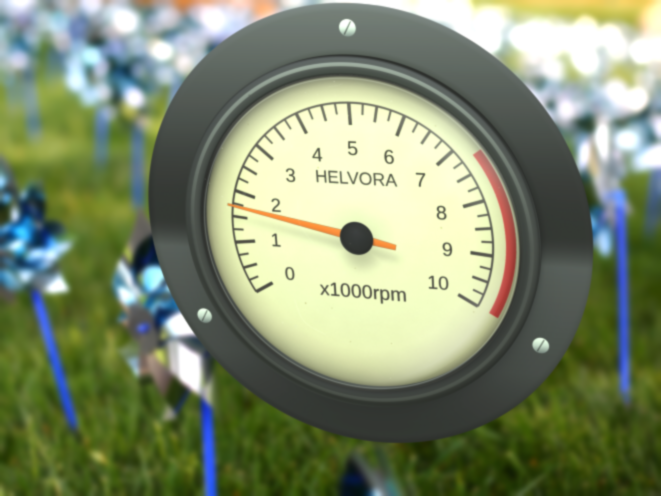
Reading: value=1750 unit=rpm
